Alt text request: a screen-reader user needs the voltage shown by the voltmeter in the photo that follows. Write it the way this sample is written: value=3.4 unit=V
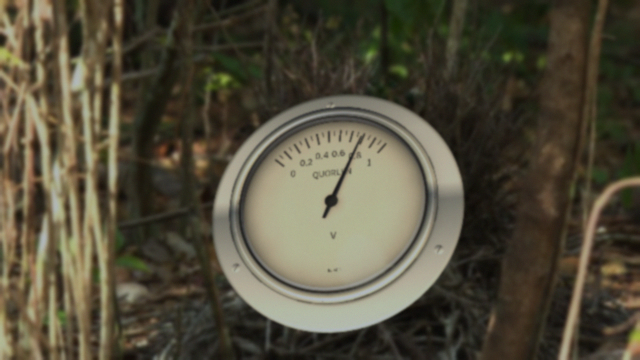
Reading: value=0.8 unit=V
